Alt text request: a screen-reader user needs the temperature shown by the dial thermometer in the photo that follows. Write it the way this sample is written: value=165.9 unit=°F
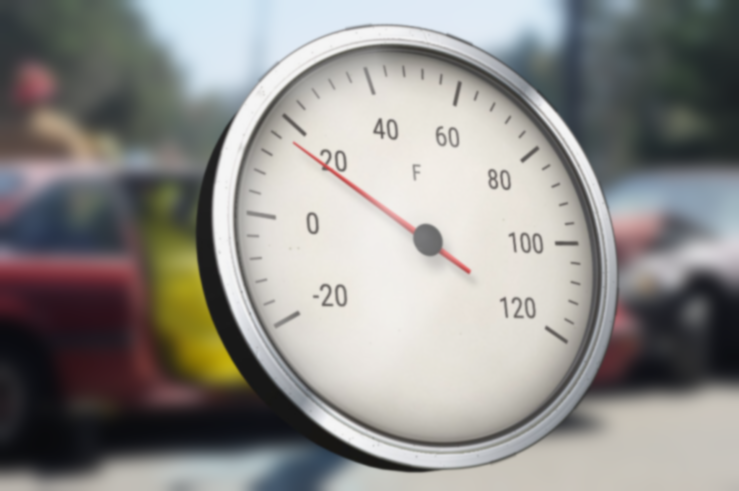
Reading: value=16 unit=°F
